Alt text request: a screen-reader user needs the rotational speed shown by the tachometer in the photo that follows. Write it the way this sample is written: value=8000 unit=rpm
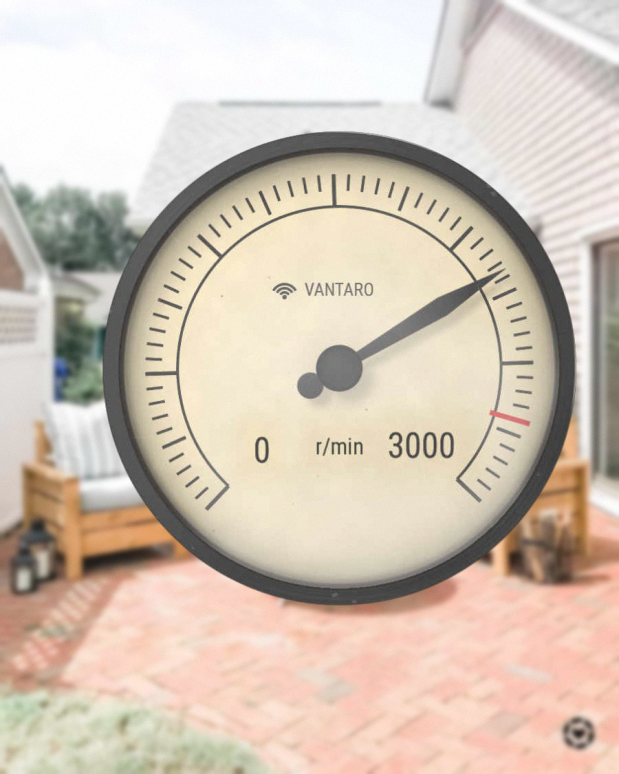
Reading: value=2175 unit=rpm
